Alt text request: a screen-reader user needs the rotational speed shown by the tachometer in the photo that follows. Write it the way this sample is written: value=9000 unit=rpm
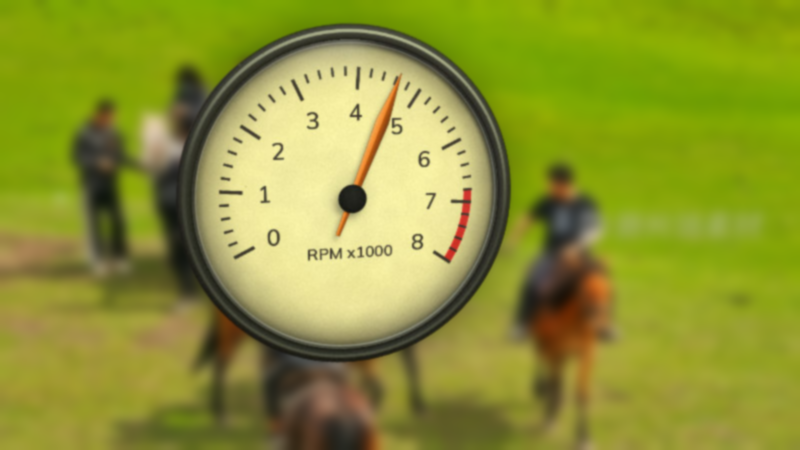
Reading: value=4600 unit=rpm
